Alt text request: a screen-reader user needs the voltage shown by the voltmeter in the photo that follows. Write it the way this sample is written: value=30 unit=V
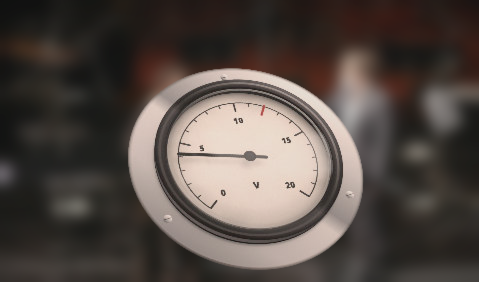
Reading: value=4 unit=V
